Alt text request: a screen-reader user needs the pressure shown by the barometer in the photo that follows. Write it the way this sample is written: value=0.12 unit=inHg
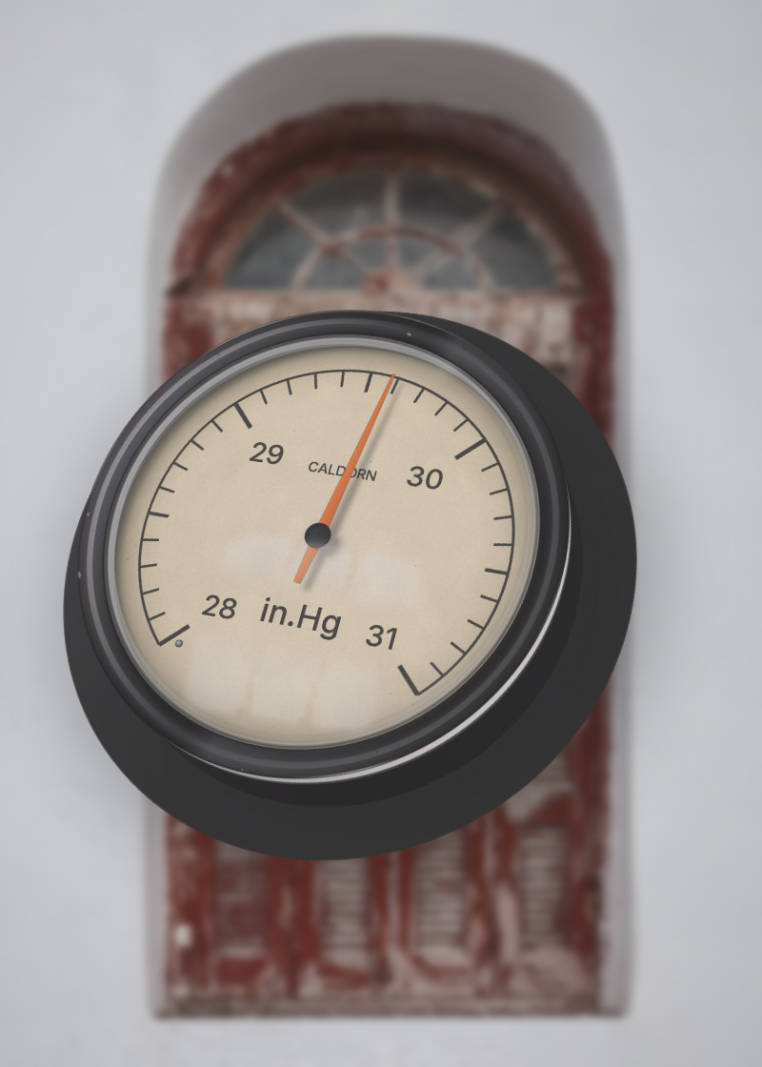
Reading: value=29.6 unit=inHg
